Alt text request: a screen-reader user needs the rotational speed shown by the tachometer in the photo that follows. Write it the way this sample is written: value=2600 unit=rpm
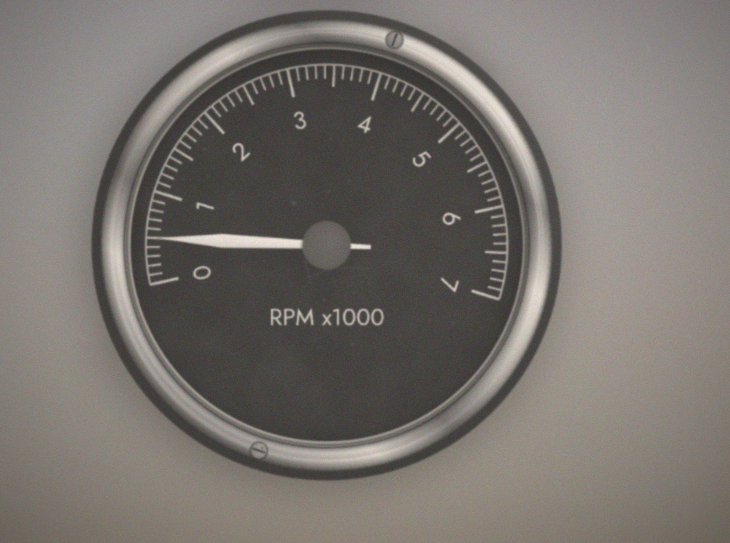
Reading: value=500 unit=rpm
